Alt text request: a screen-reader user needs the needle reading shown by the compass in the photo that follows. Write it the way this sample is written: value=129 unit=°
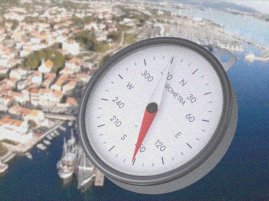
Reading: value=150 unit=°
